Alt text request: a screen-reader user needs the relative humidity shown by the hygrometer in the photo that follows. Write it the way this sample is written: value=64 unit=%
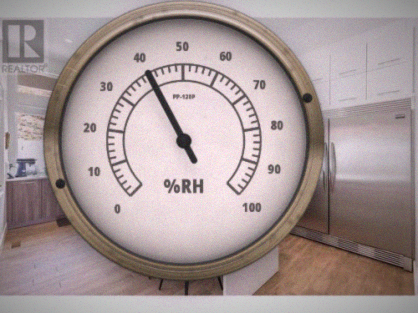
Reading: value=40 unit=%
